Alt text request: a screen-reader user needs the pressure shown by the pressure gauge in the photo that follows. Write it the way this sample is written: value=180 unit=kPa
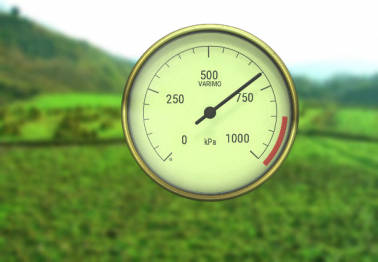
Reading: value=700 unit=kPa
